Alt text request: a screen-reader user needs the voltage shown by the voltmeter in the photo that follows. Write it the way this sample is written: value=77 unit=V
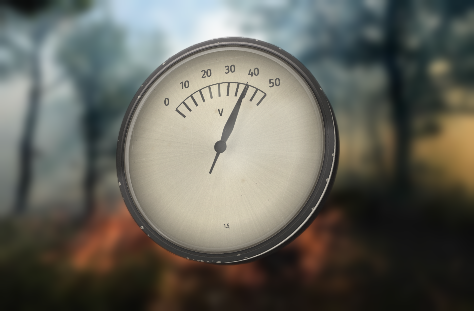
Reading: value=40 unit=V
